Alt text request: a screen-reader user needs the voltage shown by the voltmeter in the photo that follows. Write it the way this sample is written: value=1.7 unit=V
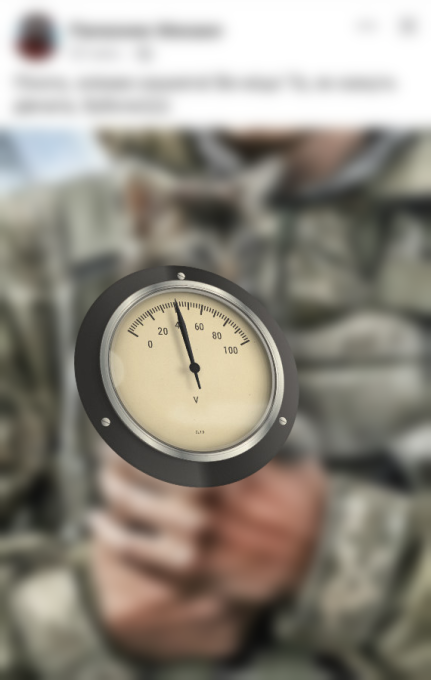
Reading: value=40 unit=V
